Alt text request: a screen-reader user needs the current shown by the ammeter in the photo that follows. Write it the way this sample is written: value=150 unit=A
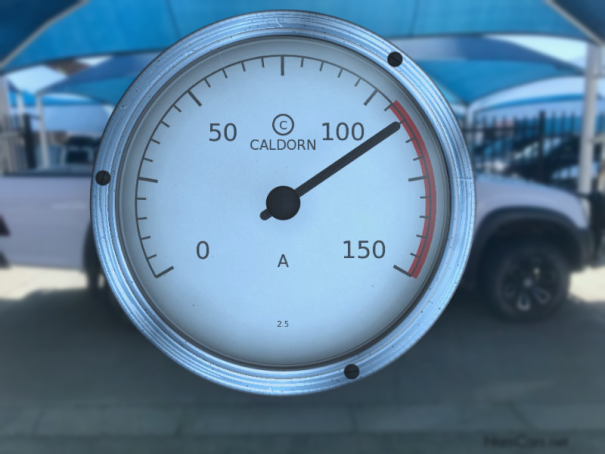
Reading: value=110 unit=A
